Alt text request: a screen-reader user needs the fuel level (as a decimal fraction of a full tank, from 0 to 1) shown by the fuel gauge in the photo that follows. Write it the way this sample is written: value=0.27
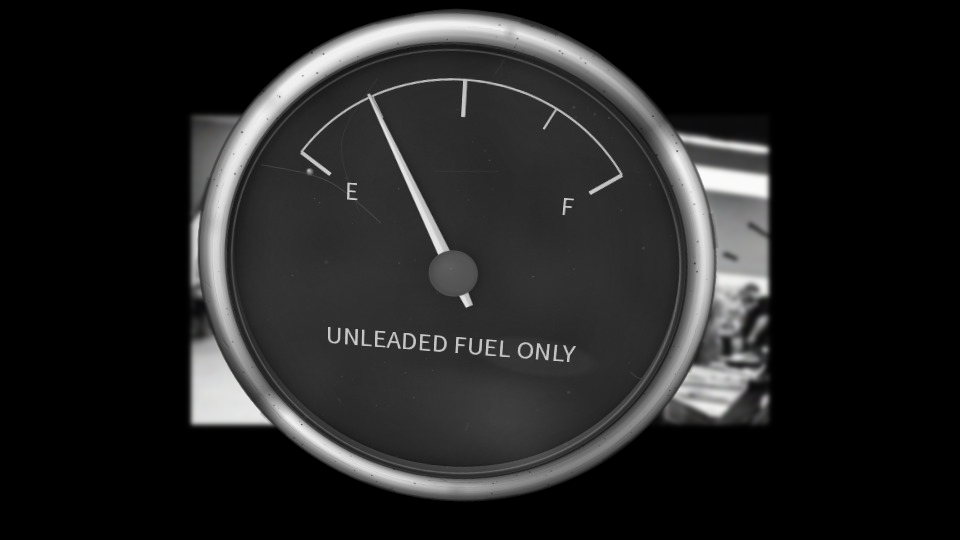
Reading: value=0.25
